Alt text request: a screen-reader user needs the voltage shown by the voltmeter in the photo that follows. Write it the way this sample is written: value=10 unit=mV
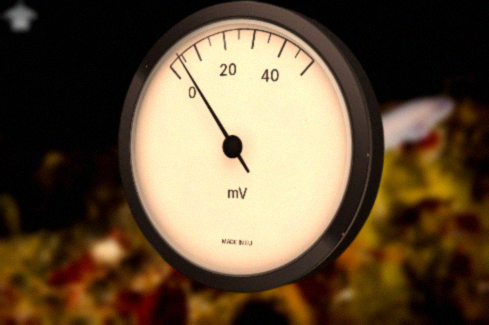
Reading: value=5 unit=mV
